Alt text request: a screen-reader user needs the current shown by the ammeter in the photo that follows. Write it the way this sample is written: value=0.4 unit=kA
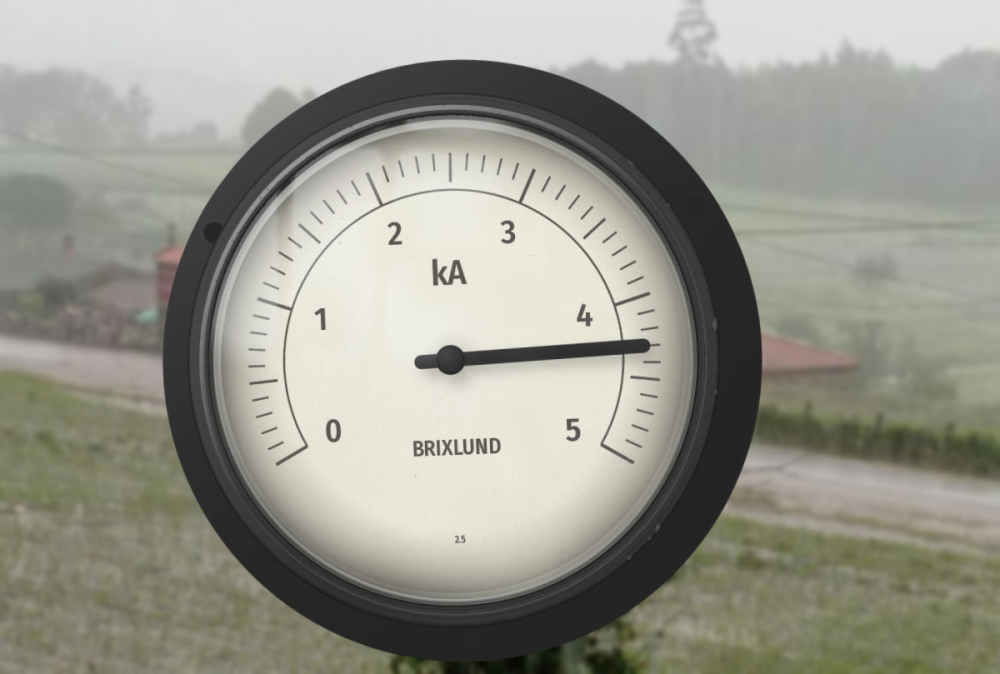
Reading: value=4.3 unit=kA
